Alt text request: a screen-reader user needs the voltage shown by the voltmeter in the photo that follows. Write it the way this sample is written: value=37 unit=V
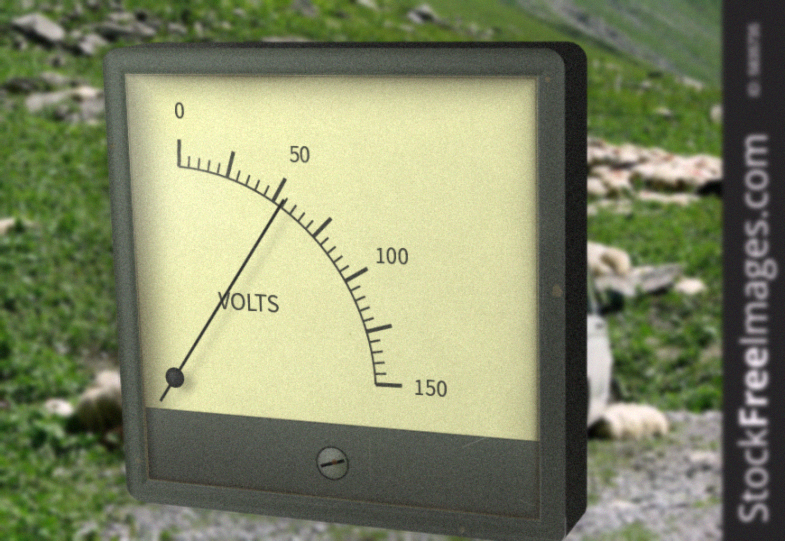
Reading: value=55 unit=V
